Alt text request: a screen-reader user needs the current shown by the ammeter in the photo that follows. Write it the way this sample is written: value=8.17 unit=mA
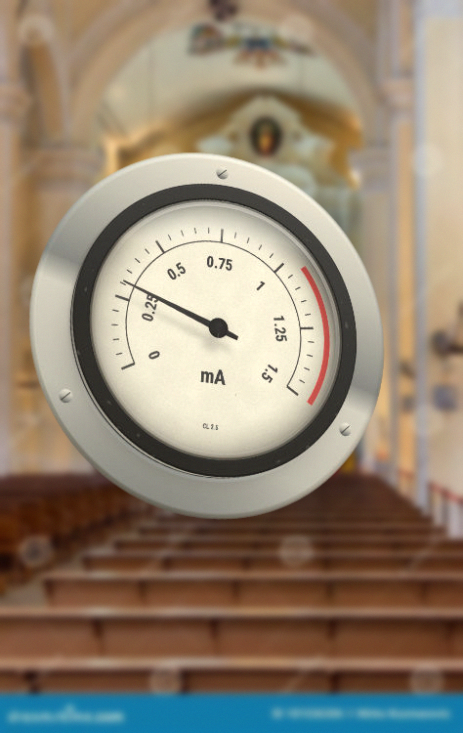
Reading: value=0.3 unit=mA
